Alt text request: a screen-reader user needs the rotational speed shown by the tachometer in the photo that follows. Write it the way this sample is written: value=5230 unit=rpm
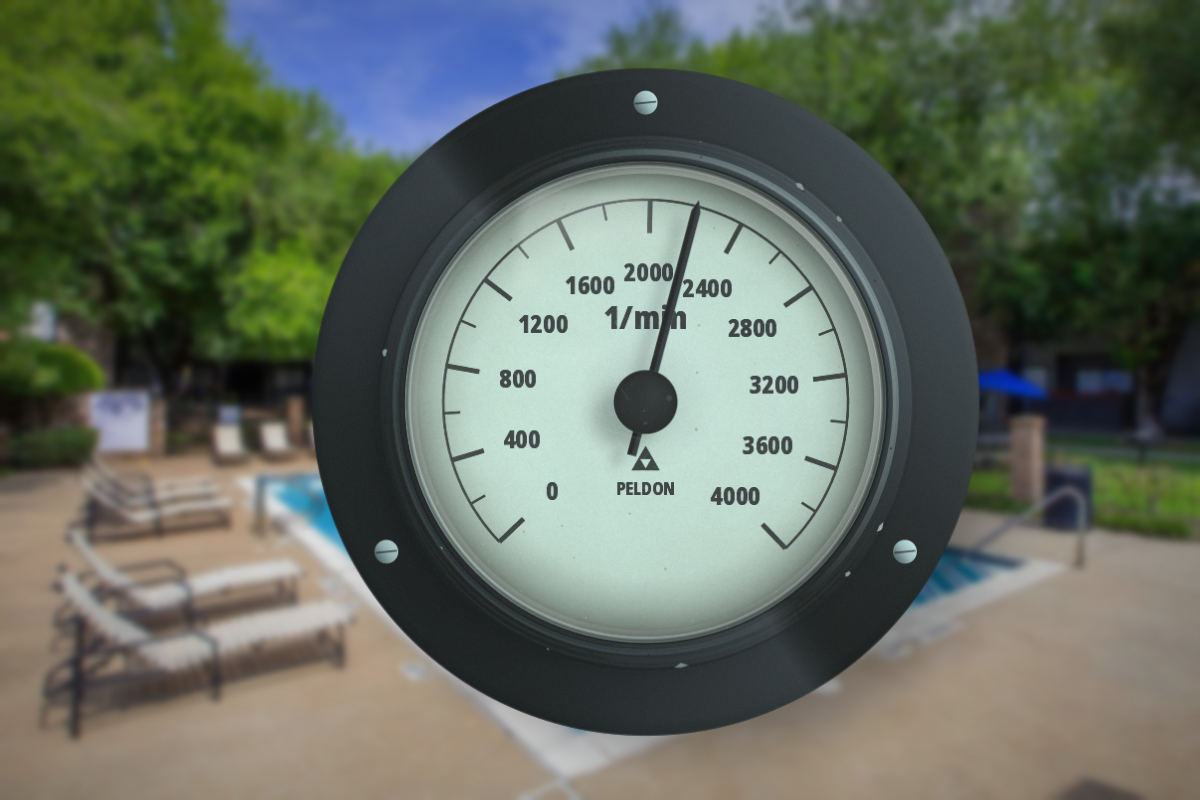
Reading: value=2200 unit=rpm
